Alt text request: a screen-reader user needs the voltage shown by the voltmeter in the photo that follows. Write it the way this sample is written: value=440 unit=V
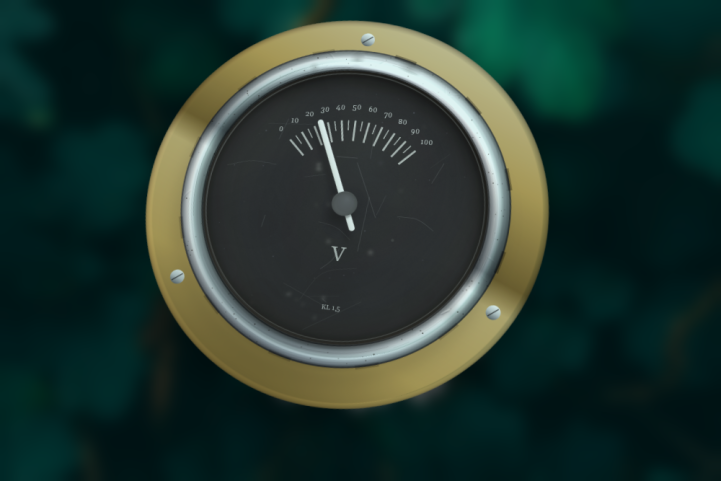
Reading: value=25 unit=V
